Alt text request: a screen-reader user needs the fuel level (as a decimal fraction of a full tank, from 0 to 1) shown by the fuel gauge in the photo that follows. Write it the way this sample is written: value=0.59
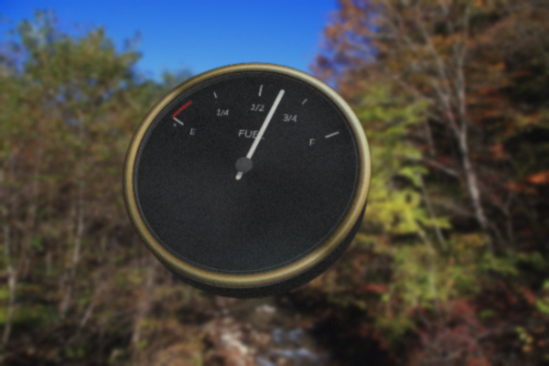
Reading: value=0.625
